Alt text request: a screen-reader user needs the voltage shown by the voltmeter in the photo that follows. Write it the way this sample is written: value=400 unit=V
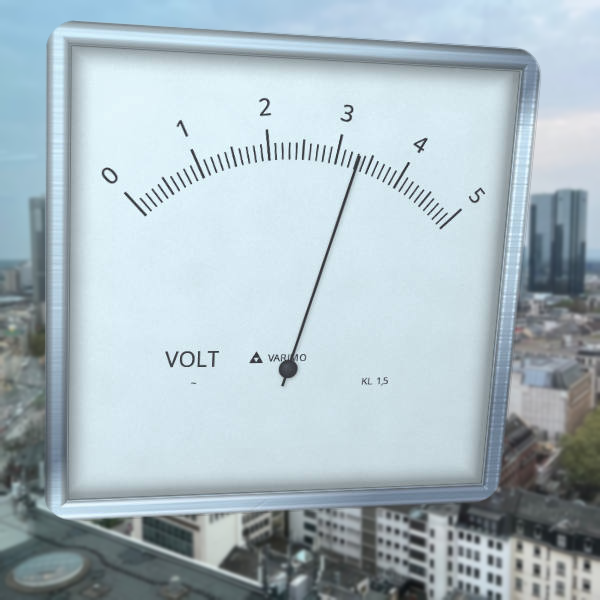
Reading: value=3.3 unit=V
